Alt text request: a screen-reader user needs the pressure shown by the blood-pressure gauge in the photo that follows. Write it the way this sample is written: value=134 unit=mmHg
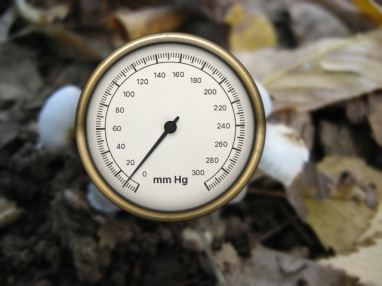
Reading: value=10 unit=mmHg
